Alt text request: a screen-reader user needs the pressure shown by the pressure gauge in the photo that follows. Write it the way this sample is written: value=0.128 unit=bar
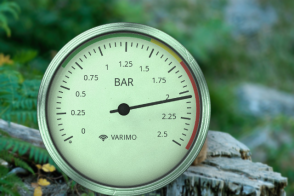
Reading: value=2.05 unit=bar
